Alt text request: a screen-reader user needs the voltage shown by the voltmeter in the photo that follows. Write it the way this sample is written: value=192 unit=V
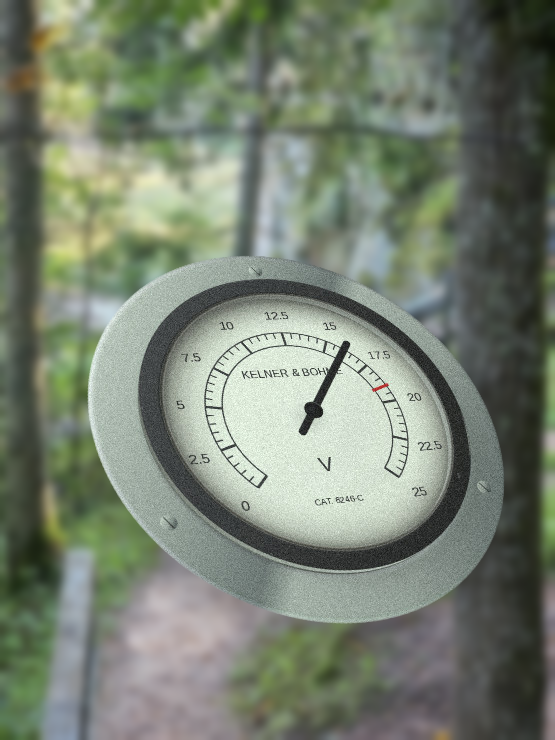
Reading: value=16 unit=V
